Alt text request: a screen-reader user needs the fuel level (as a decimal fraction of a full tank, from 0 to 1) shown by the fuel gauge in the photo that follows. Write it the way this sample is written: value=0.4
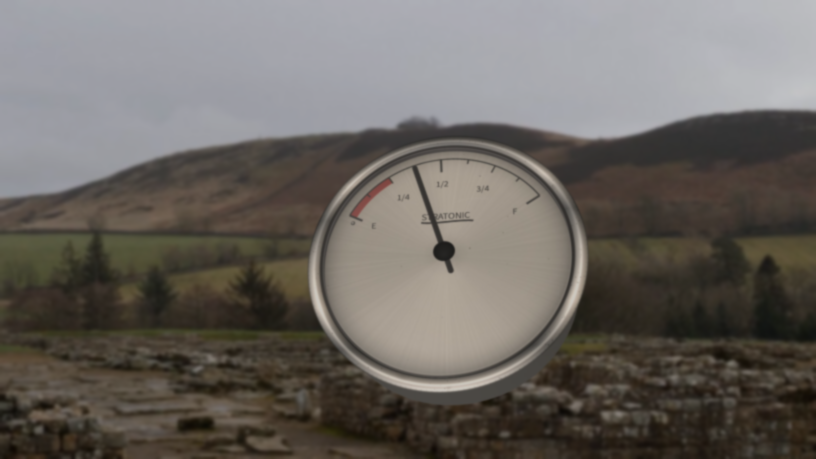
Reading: value=0.375
